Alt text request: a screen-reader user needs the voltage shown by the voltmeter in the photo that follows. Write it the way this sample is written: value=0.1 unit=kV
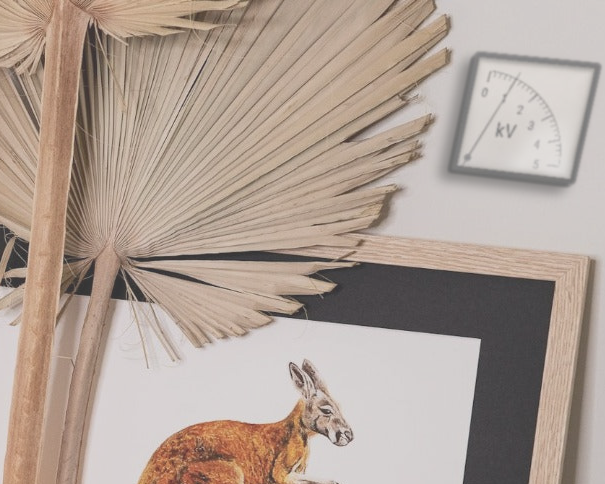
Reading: value=1 unit=kV
